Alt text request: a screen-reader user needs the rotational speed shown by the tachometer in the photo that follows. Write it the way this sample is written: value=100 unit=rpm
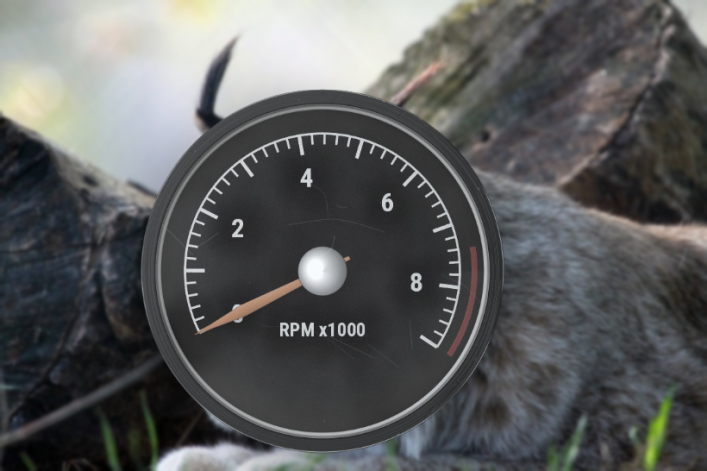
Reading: value=0 unit=rpm
